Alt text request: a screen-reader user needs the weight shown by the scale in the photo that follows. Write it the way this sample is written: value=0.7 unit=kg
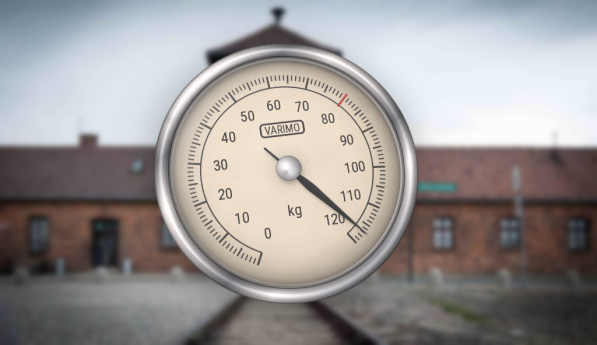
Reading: value=117 unit=kg
